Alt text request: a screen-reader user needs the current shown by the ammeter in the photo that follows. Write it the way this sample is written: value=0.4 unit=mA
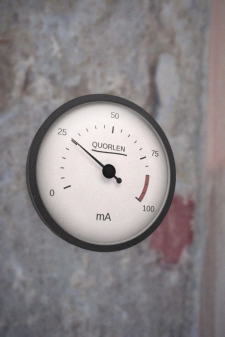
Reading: value=25 unit=mA
